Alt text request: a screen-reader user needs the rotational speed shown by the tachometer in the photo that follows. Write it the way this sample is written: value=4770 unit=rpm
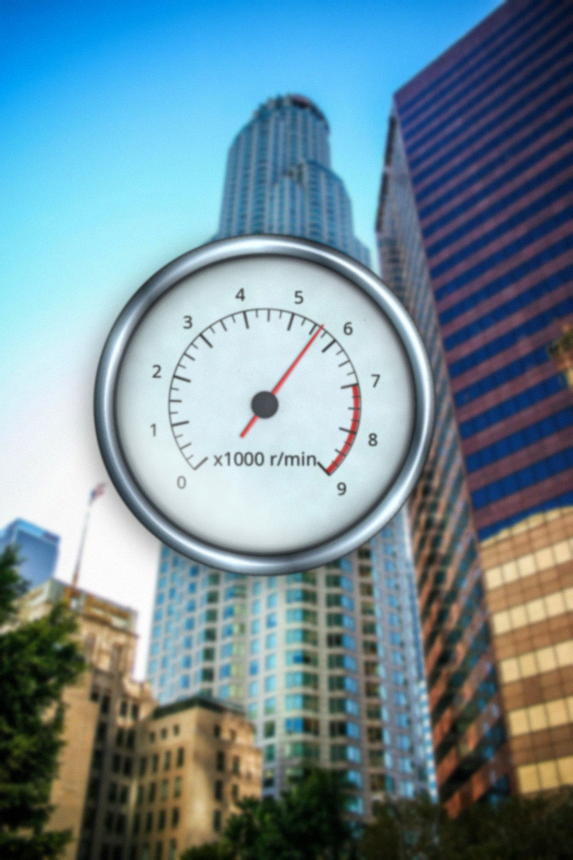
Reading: value=5625 unit=rpm
